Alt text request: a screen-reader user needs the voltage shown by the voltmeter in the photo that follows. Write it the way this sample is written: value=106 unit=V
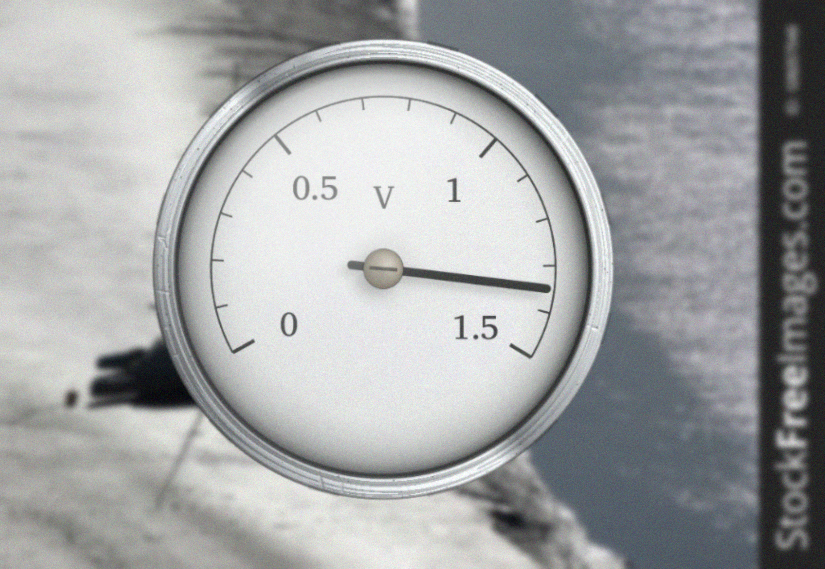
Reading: value=1.35 unit=V
